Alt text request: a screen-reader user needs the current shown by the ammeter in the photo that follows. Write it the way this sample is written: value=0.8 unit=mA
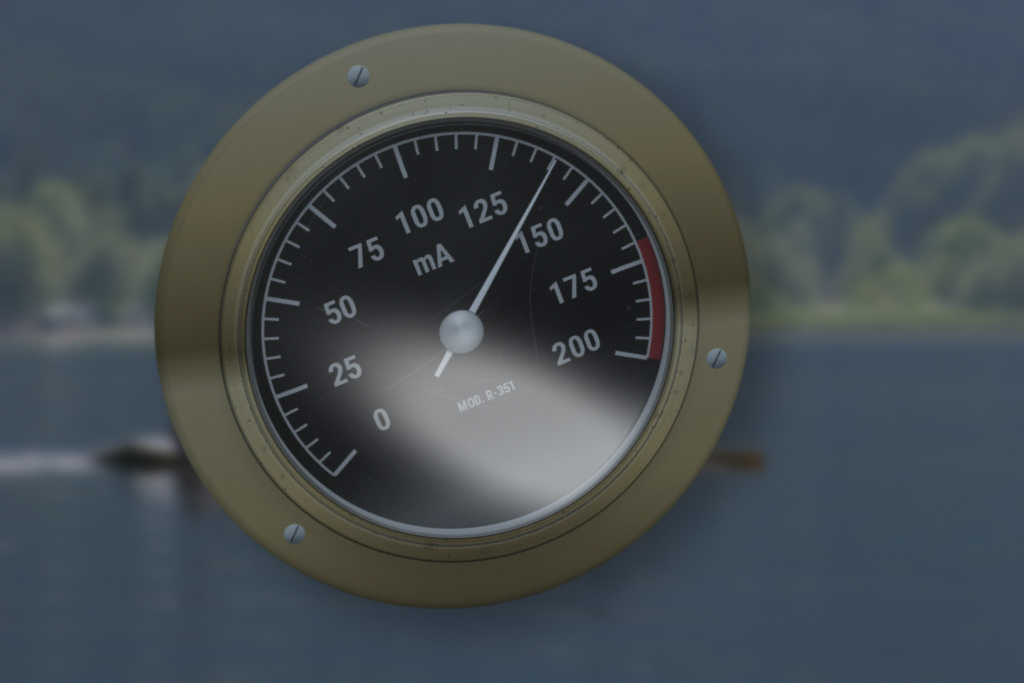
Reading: value=140 unit=mA
